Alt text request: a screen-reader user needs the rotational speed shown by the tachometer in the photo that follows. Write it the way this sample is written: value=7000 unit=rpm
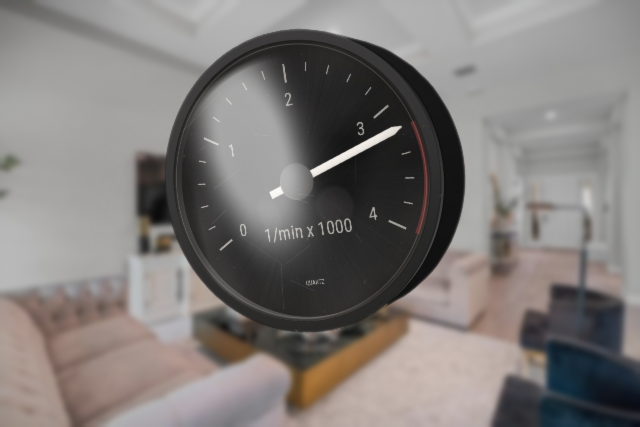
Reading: value=3200 unit=rpm
